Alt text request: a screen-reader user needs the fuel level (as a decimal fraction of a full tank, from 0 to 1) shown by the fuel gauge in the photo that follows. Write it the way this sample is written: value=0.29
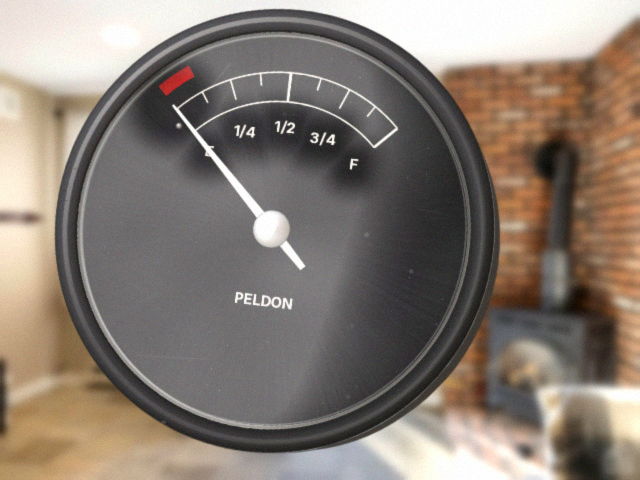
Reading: value=0
